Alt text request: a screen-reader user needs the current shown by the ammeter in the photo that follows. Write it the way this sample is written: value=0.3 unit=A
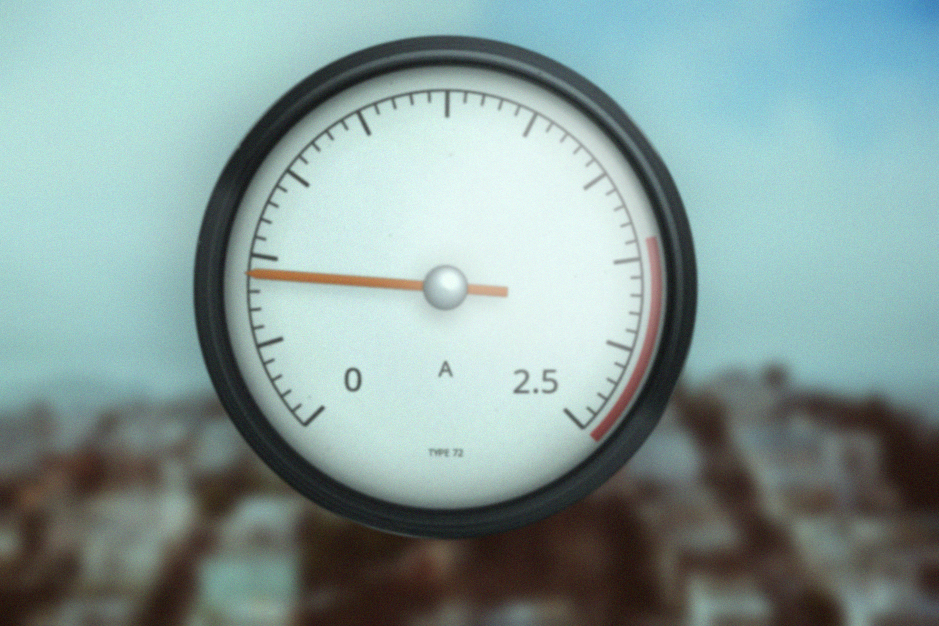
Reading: value=0.45 unit=A
